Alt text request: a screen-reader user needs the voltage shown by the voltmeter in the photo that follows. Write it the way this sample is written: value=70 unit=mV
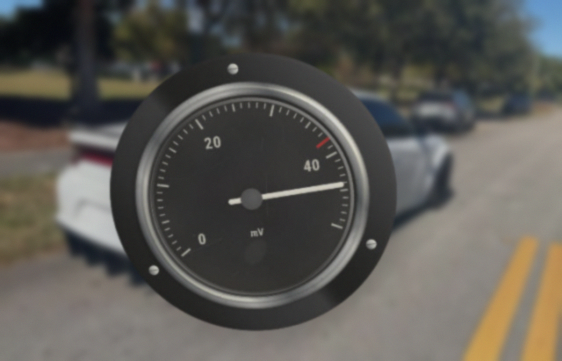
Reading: value=44 unit=mV
